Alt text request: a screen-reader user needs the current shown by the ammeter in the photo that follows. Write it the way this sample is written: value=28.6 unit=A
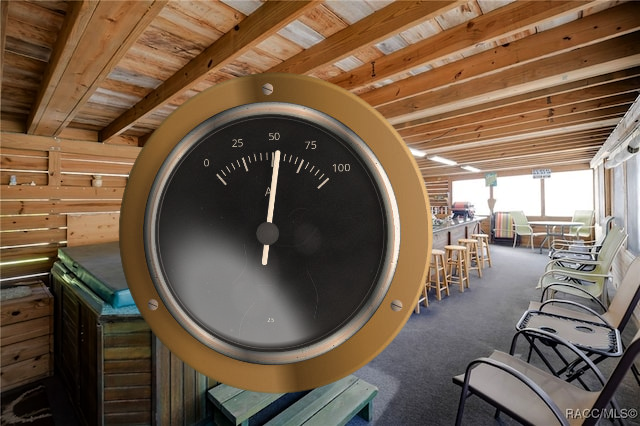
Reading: value=55 unit=A
